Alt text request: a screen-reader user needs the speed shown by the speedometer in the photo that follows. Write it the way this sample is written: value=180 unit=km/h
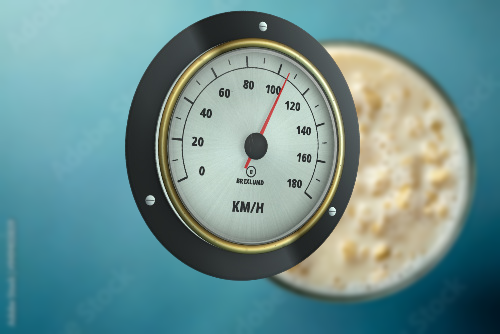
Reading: value=105 unit=km/h
